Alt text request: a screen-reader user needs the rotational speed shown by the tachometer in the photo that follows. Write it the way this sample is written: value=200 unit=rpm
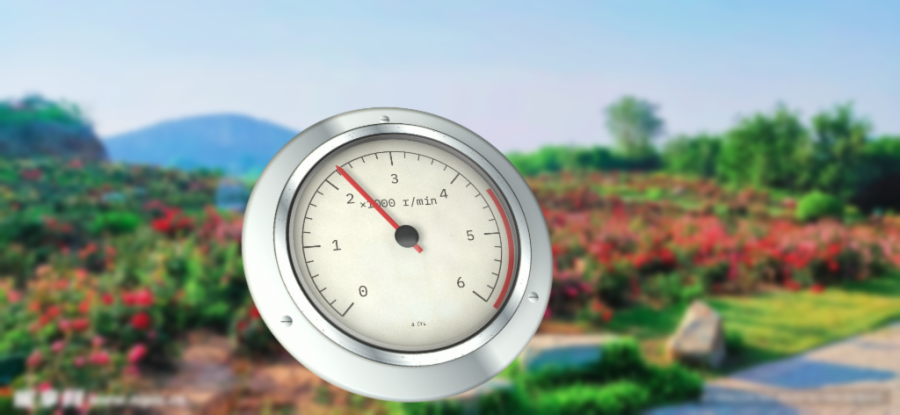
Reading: value=2200 unit=rpm
